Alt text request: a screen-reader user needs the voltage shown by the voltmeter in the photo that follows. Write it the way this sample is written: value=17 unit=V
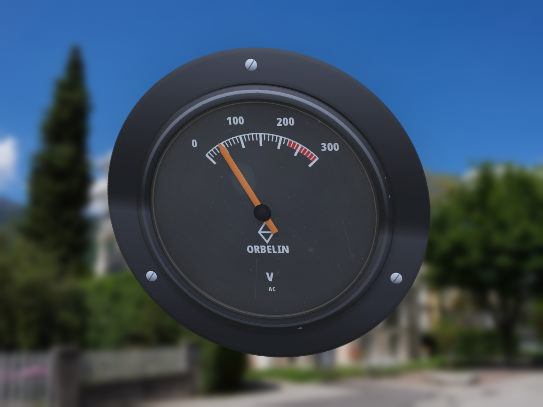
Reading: value=50 unit=V
